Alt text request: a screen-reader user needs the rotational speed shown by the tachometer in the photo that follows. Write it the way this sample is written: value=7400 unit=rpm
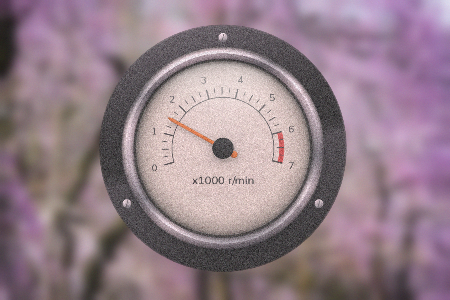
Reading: value=1500 unit=rpm
